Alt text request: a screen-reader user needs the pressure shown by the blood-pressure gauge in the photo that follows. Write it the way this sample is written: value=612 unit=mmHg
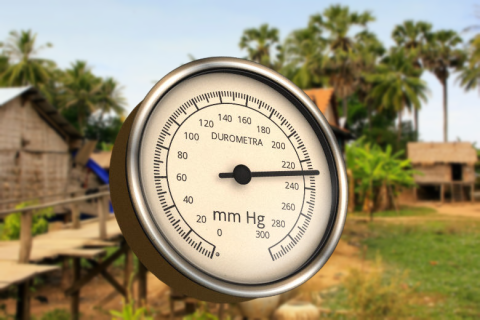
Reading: value=230 unit=mmHg
